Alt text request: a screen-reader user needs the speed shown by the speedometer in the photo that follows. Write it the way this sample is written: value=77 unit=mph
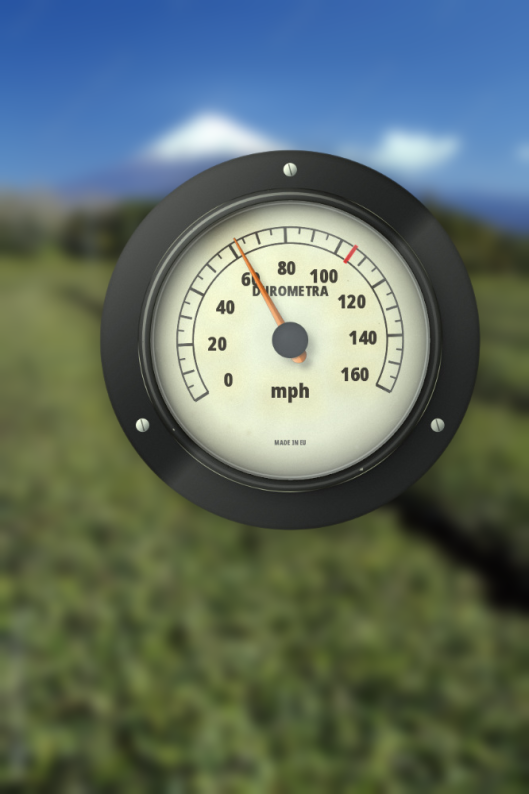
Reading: value=62.5 unit=mph
